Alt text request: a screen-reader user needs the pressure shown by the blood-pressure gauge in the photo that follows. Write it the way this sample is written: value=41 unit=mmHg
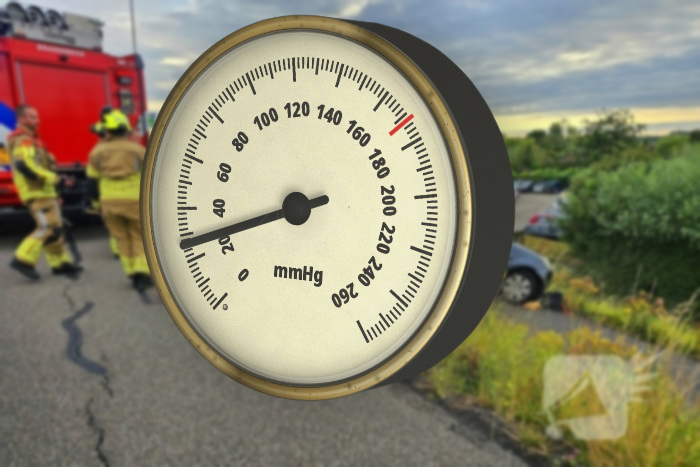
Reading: value=26 unit=mmHg
